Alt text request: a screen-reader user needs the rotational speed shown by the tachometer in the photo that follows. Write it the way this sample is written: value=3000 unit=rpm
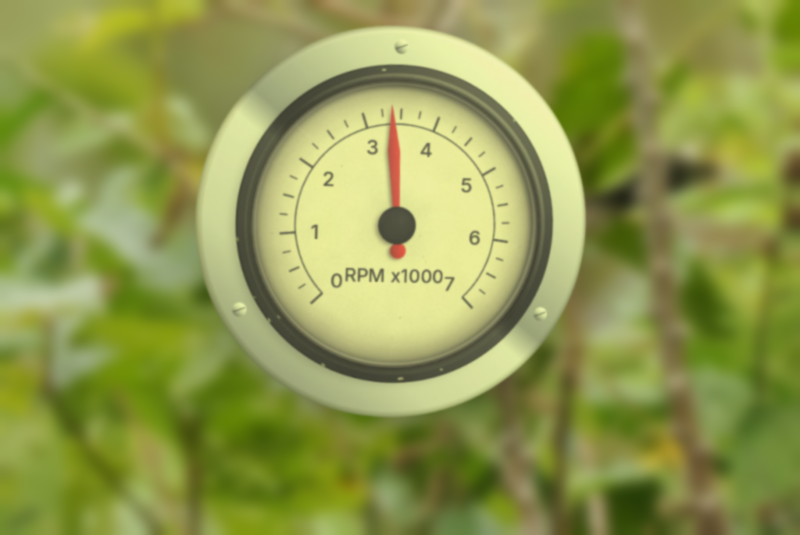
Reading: value=3375 unit=rpm
